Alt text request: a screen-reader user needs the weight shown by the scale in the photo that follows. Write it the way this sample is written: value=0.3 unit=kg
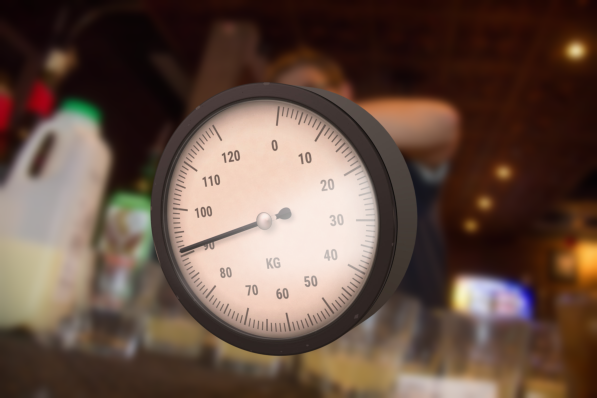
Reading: value=91 unit=kg
